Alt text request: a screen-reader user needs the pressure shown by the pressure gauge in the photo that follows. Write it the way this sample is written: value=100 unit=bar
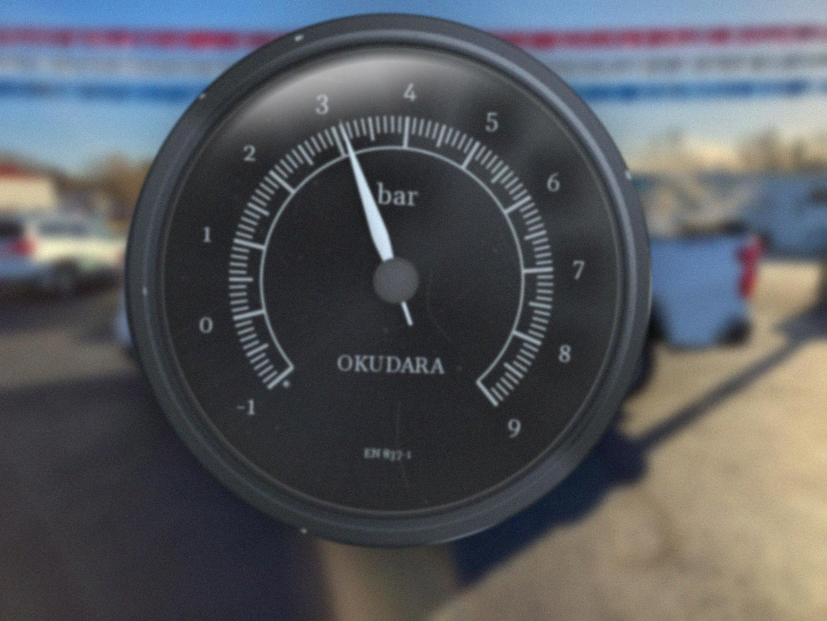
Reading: value=3.1 unit=bar
